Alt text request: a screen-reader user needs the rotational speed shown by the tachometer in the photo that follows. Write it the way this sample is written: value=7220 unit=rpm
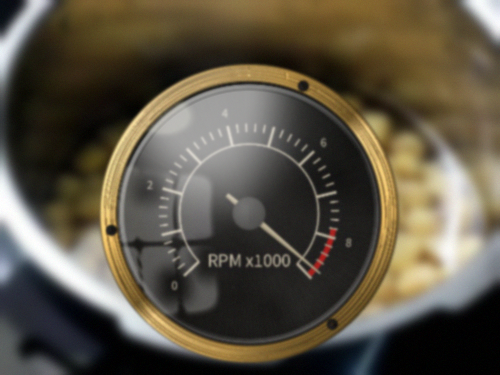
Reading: value=8800 unit=rpm
